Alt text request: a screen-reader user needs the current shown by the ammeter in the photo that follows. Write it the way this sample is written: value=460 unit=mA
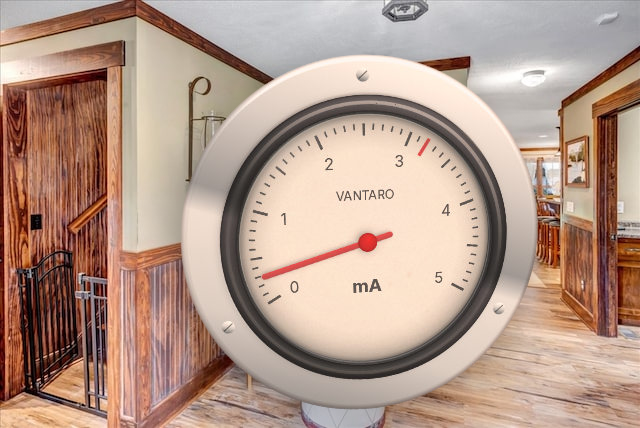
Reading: value=0.3 unit=mA
